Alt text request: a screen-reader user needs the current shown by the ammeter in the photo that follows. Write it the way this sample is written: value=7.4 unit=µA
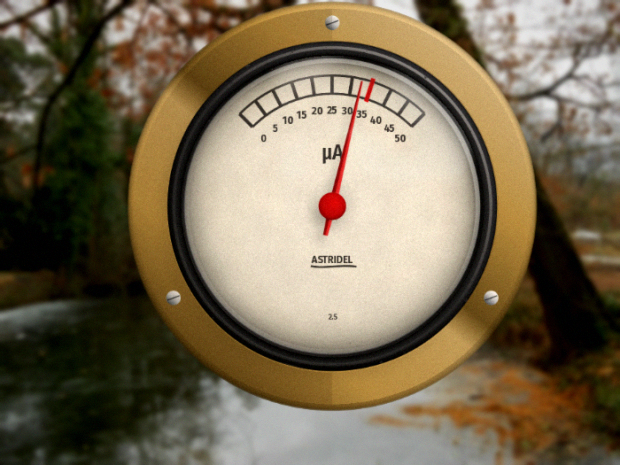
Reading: value=32.5 unit=µA
